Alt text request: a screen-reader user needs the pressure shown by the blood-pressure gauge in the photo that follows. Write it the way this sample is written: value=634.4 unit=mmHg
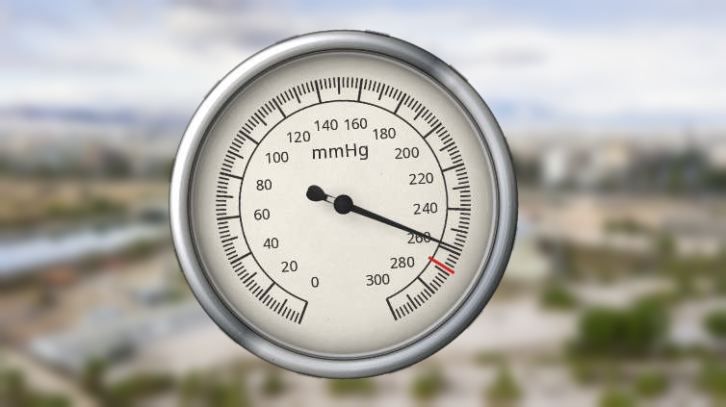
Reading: value=258 unit=mmHg
